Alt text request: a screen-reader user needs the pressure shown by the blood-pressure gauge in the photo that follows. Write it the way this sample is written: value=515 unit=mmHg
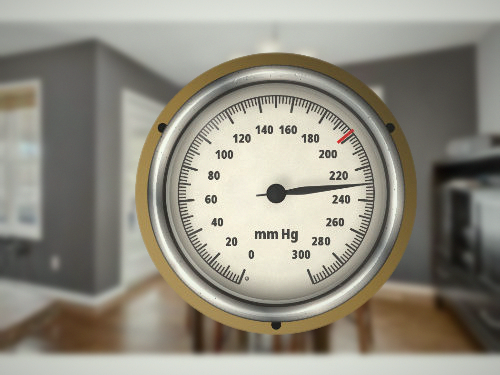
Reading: value=230 unit=mmHg
